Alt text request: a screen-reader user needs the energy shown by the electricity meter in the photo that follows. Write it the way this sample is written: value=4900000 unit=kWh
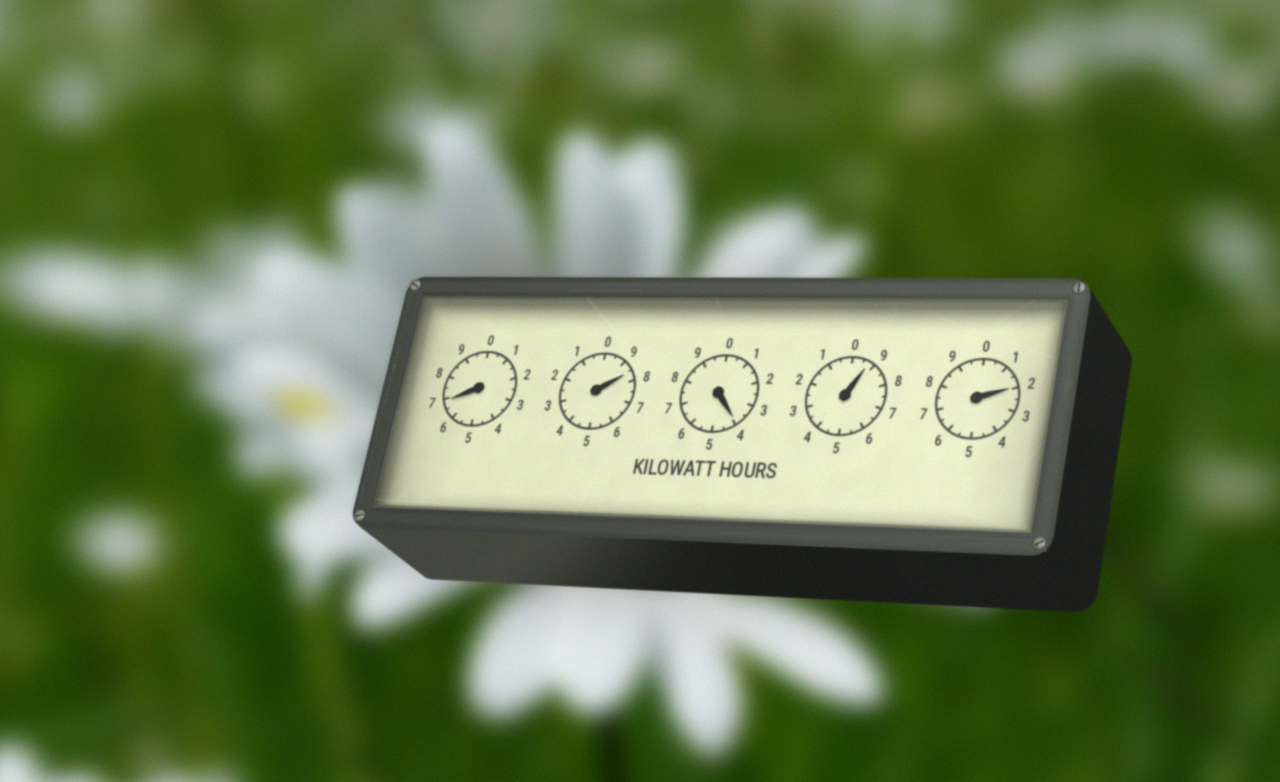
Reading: value=68392 unit=kWh
